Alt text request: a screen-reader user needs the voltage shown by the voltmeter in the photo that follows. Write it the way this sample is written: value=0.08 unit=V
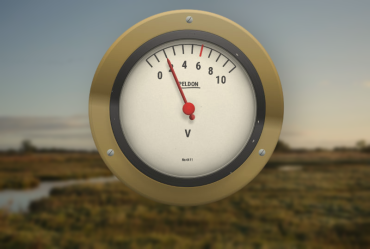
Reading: value=2 unit=V
